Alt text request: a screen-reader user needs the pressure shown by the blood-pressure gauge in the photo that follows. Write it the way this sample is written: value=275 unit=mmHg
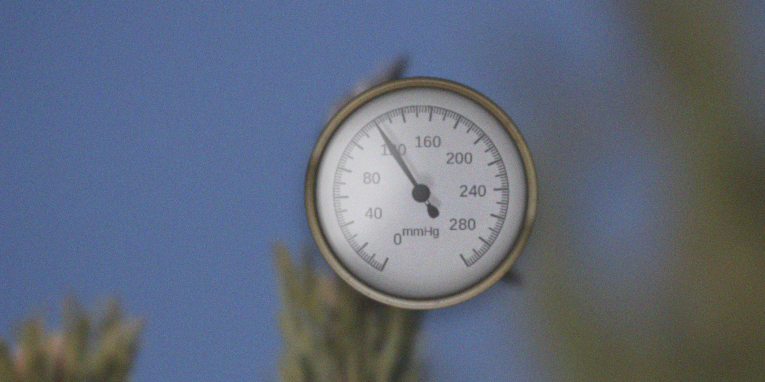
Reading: value=120 unit=mmHg
